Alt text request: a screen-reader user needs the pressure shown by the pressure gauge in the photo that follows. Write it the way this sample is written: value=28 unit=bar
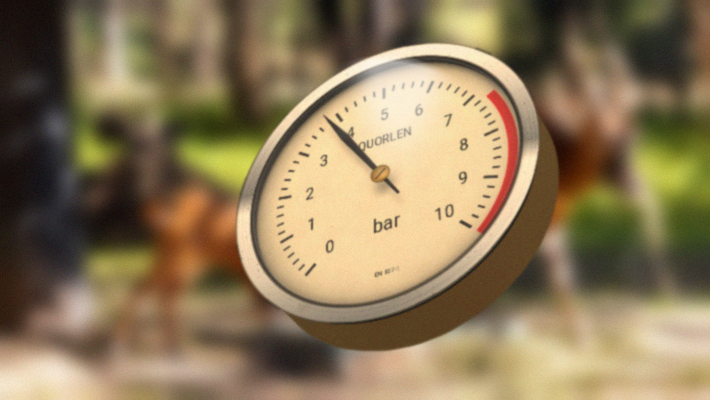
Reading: value=3.8 unit=bar
